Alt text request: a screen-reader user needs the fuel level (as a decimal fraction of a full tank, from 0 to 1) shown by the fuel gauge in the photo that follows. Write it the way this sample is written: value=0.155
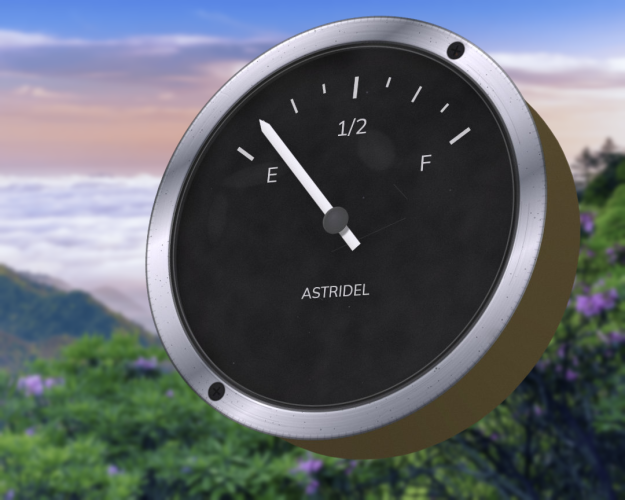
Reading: value=0.125
